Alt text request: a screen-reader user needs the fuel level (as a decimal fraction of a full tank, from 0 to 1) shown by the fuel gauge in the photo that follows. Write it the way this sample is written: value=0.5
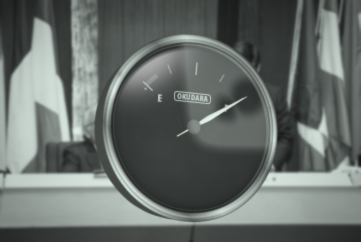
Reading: value=1
